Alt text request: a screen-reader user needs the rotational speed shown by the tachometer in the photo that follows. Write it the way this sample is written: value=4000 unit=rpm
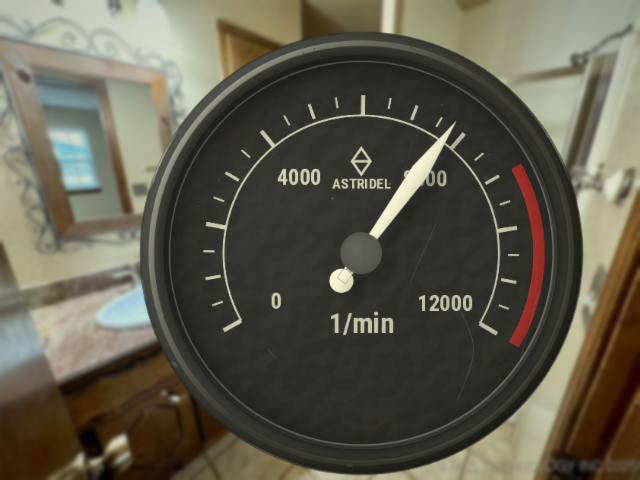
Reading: value=7750 unit=rpm
